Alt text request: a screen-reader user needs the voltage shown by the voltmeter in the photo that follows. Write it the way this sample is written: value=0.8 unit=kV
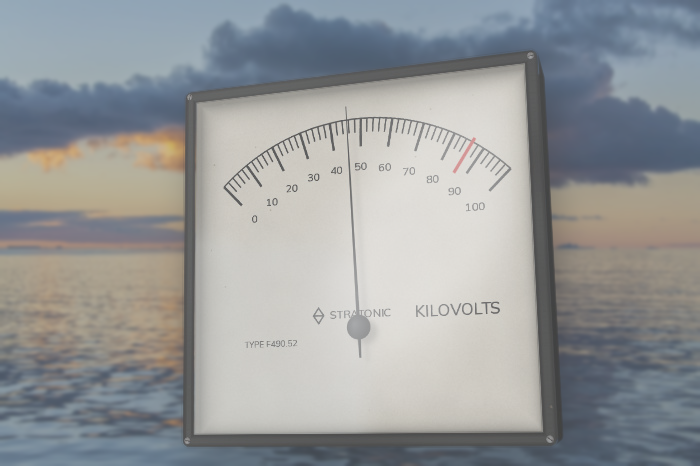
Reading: value=46 unit=kV
